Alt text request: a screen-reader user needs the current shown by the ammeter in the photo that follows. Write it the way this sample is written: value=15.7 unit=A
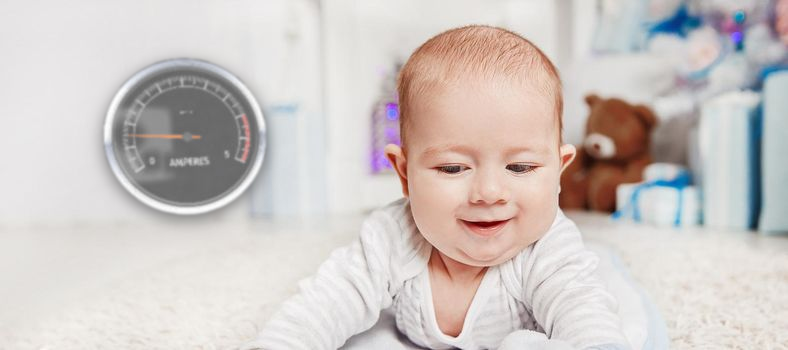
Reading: value=0.75 unit=A
